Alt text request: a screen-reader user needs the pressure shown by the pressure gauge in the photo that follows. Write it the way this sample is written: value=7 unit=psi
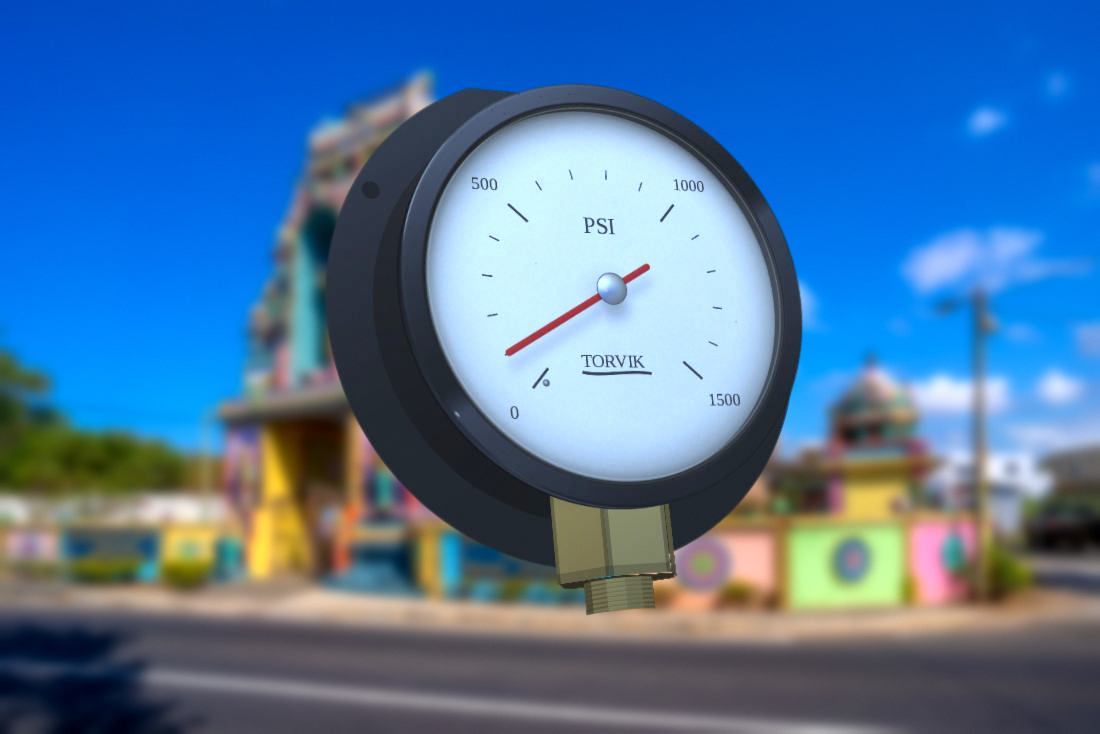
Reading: value=100 unit=psi
